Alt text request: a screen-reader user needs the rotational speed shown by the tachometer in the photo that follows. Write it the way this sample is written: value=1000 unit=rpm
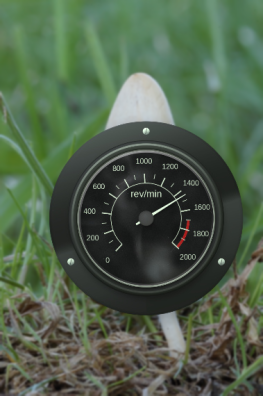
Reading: value=1450 unit=rpm
